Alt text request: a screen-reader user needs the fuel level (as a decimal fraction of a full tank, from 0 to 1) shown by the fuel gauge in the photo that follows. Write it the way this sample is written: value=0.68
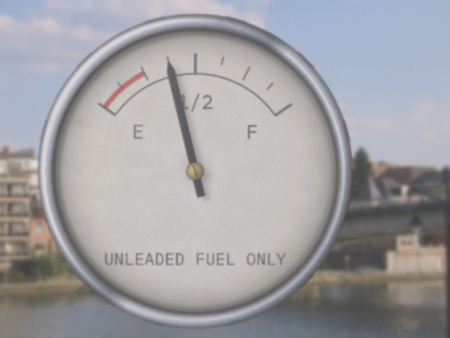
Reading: value=0.375
